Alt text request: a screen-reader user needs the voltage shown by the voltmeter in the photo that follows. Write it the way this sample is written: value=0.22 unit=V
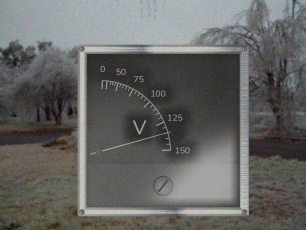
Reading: value=135 unit=V
